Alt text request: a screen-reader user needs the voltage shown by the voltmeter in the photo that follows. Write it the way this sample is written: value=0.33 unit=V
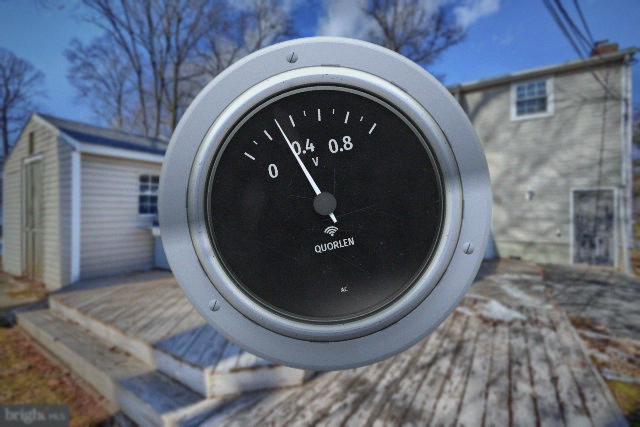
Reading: value=0.3 unit=V
